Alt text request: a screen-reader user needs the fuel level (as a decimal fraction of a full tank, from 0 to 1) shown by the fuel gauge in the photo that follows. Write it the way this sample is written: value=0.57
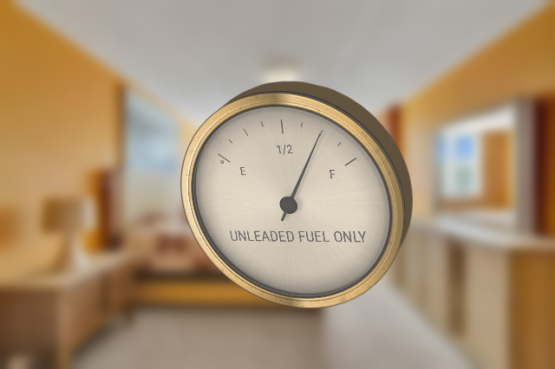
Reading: value=0.75
